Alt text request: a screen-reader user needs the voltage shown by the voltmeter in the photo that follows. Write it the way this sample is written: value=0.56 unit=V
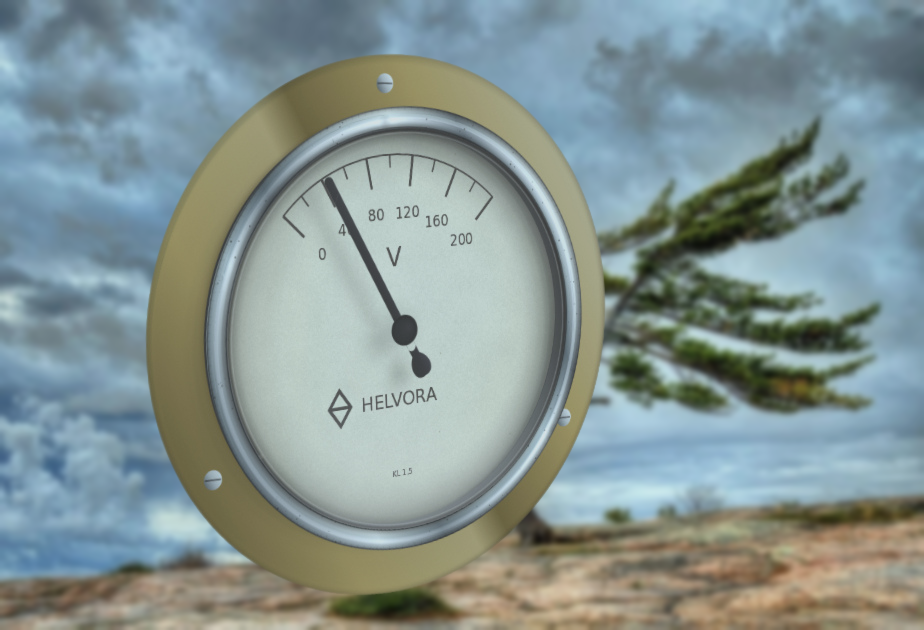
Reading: value=40 unit=V
